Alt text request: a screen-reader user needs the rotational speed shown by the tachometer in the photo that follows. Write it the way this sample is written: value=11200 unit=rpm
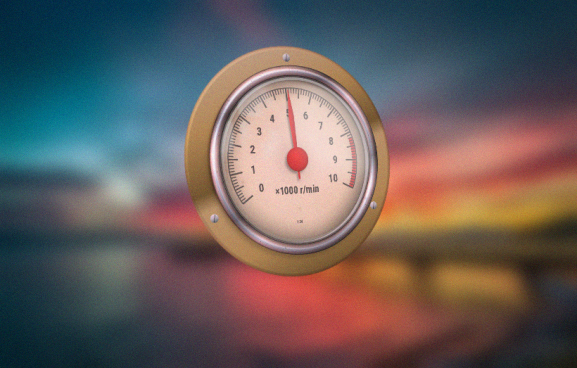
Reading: value=5000 unit=rpm
